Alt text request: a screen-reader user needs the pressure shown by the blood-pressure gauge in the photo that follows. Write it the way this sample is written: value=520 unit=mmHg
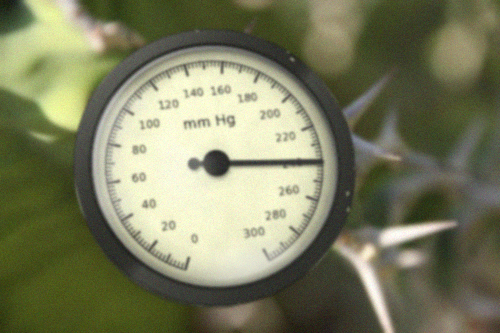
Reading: value=240 unit=mmHg
